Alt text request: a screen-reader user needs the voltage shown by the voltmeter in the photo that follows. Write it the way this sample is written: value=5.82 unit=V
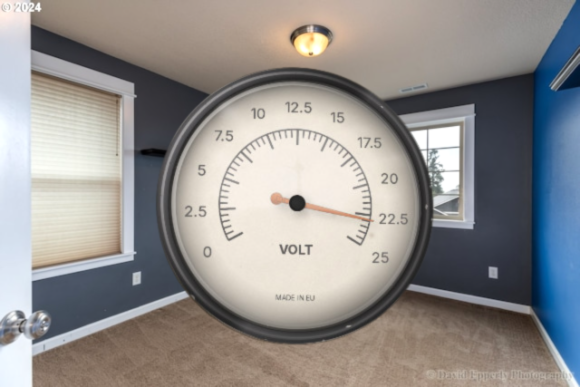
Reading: value=23 unit=V
